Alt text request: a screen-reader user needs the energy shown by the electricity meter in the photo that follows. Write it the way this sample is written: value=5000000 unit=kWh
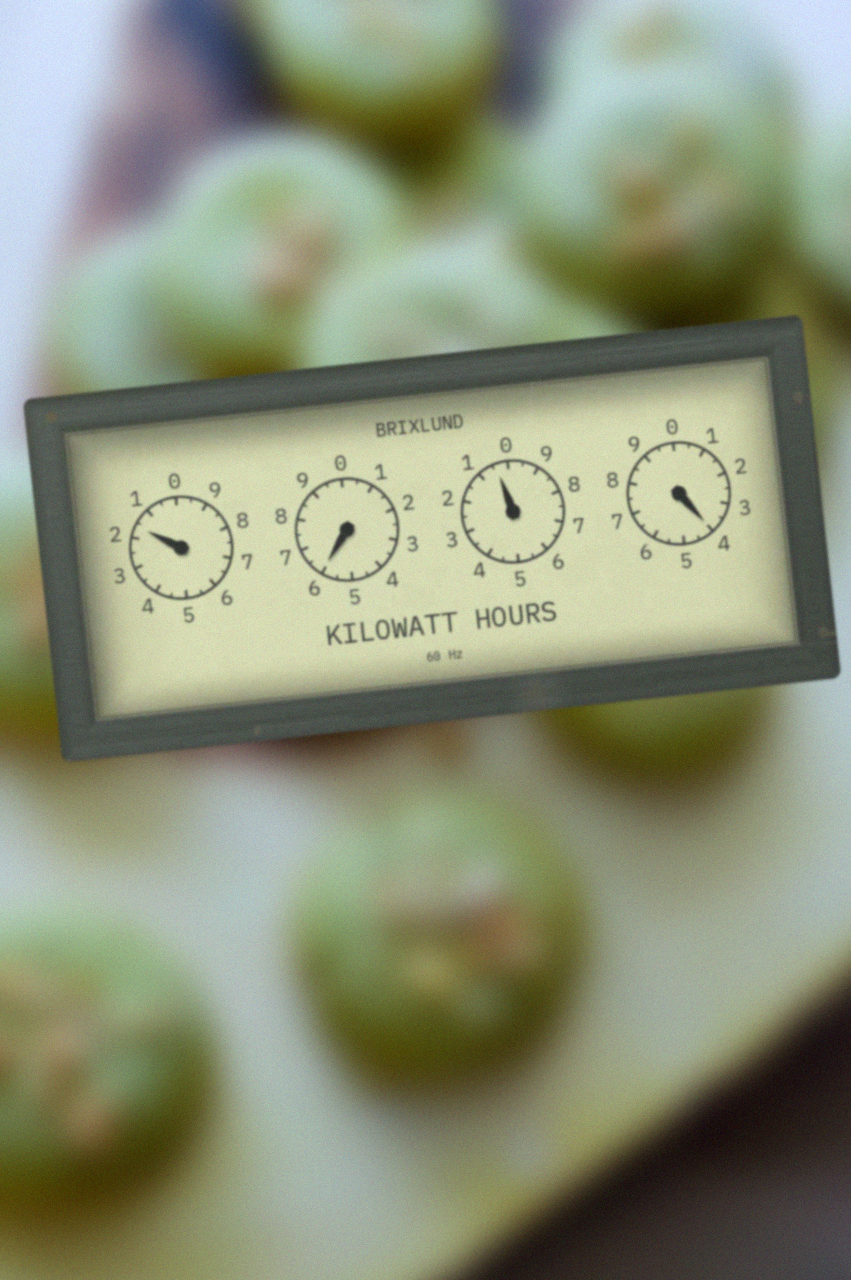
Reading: value=1604 unit=kWh
